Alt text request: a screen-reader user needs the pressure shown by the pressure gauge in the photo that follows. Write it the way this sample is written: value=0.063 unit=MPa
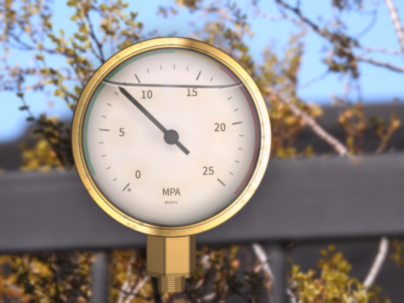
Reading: value=8.5 unit=MPa
